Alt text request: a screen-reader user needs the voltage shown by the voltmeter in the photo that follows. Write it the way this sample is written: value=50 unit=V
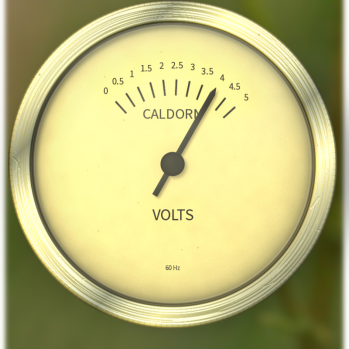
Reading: value=4 unit=V
